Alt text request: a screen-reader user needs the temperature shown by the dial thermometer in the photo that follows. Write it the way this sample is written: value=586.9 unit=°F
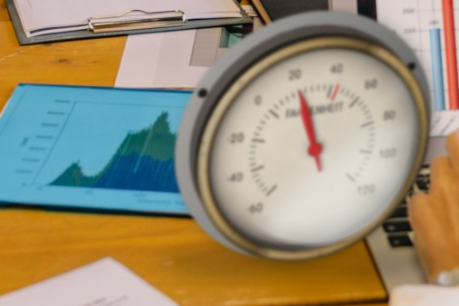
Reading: value=20 unit=°F
